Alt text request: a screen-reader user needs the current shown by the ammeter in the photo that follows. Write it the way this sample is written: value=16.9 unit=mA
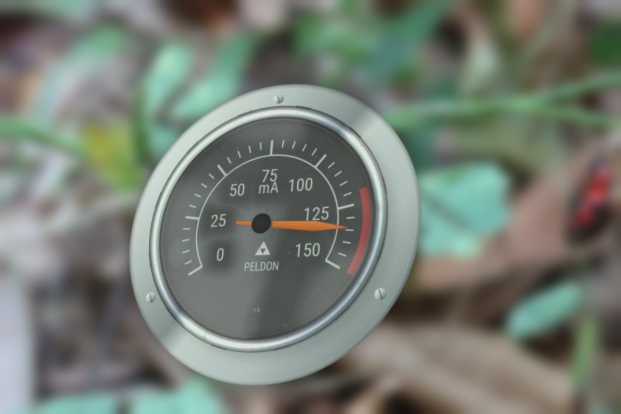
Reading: value=135 unit=mA
